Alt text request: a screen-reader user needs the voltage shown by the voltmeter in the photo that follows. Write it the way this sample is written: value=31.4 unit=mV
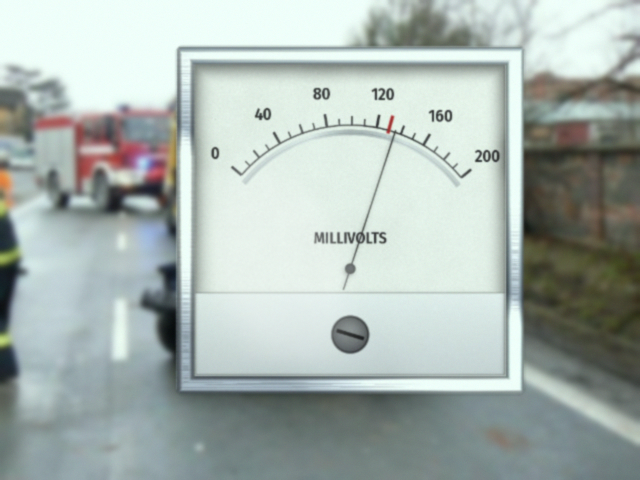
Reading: value=135 unit=mV
